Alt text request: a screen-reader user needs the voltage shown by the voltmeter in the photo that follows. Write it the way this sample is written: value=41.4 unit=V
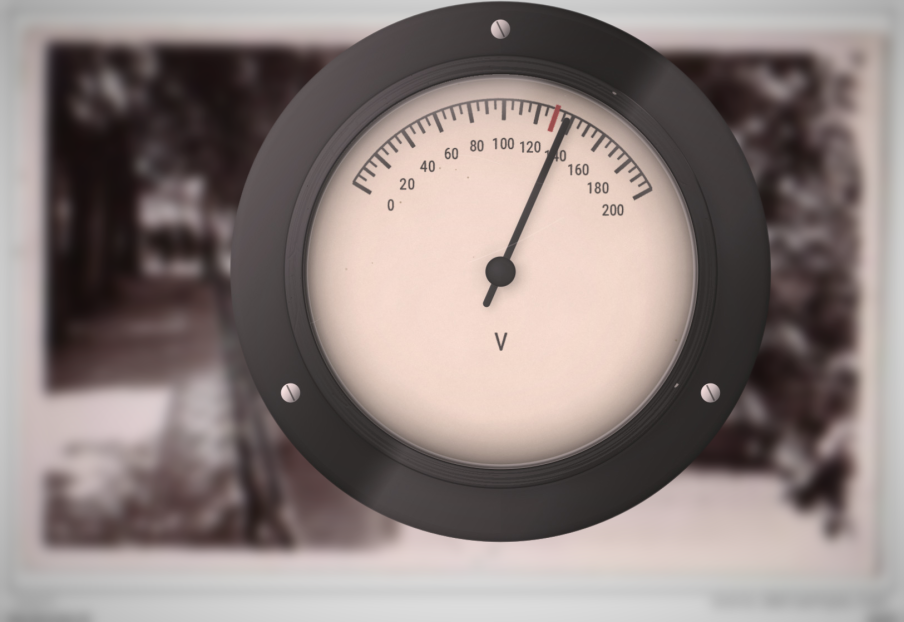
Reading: value=137.5 unit=V
